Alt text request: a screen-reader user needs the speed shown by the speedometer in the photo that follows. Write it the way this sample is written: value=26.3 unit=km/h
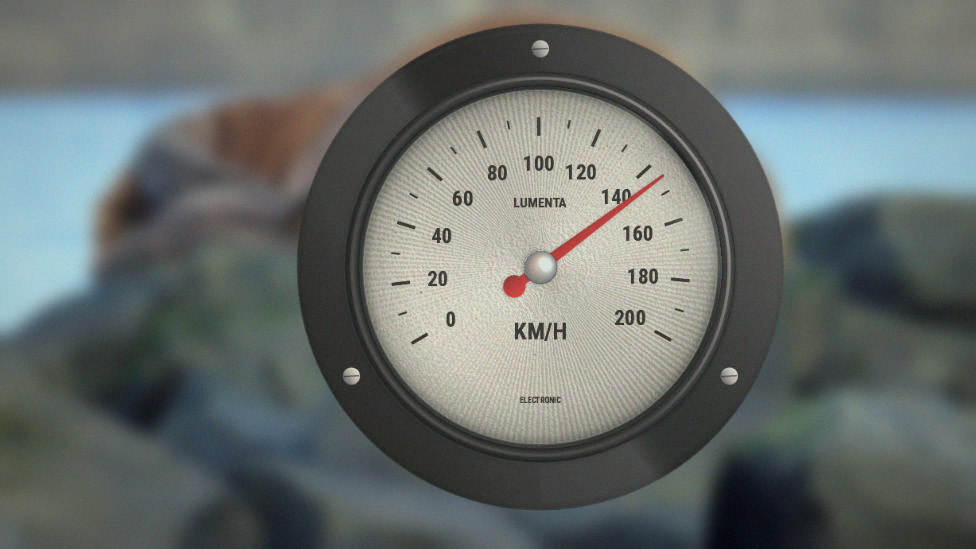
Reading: value=145 unit=km/h
